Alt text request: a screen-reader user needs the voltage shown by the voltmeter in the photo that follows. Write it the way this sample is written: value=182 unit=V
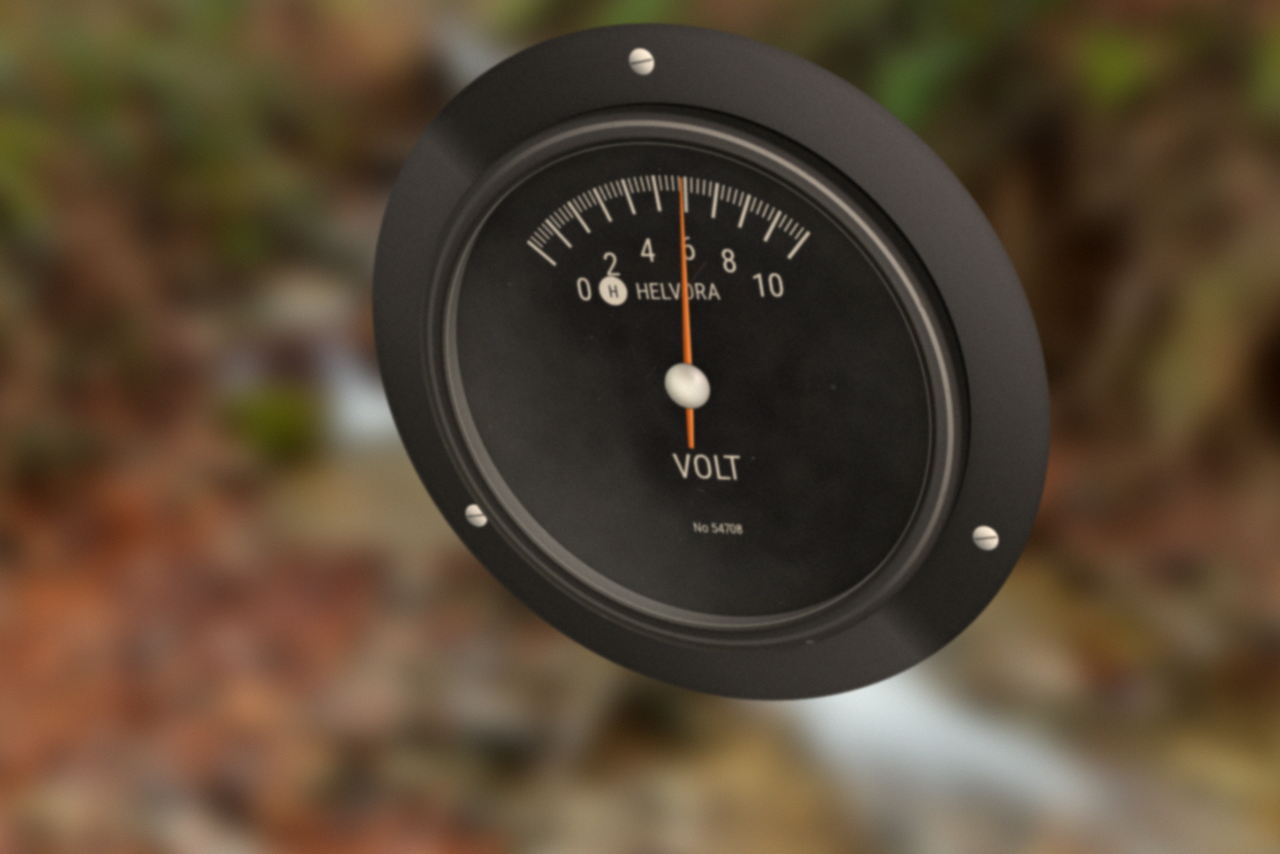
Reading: value=6 unit=V
